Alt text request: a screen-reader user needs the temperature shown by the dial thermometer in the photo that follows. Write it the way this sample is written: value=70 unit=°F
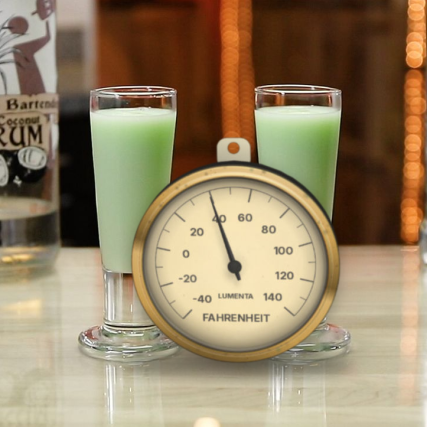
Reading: value=40 unit=°F
